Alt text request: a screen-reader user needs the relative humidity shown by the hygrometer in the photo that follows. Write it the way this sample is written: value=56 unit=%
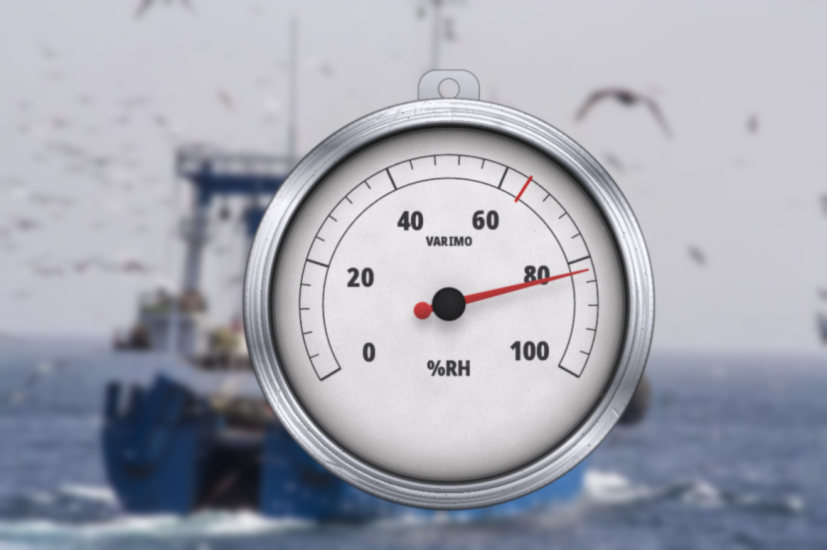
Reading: value=82 unit=%
